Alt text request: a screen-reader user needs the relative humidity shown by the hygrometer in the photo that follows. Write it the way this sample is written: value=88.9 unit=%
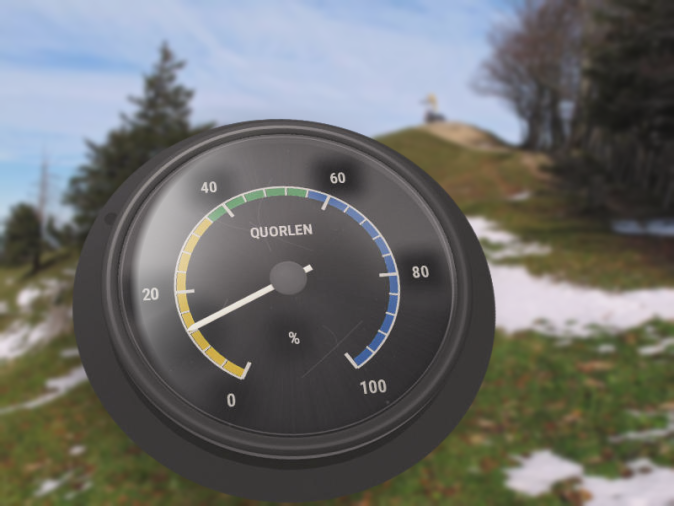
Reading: value=12 unit=%
